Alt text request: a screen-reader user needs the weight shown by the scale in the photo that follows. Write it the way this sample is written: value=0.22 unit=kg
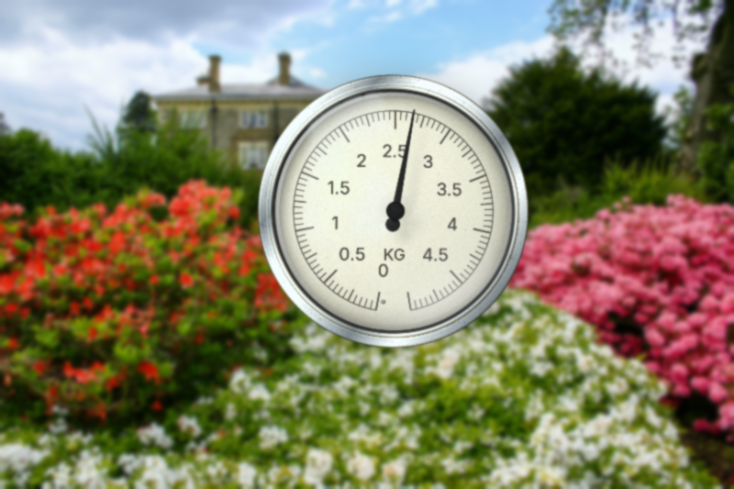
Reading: value=2.65 unit=kg
